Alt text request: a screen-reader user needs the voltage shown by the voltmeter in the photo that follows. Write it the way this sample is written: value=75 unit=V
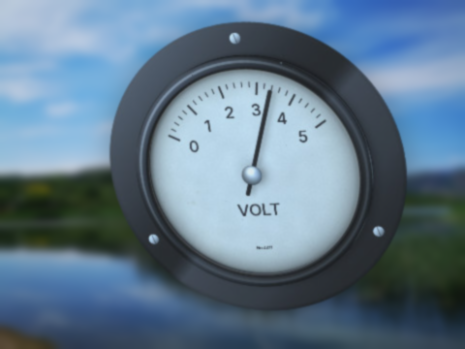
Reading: value=3.4 unit=V
